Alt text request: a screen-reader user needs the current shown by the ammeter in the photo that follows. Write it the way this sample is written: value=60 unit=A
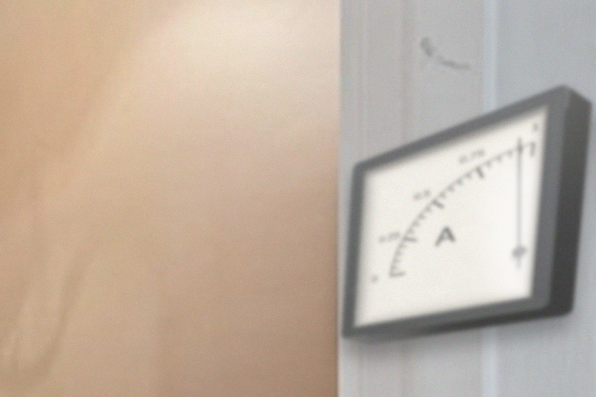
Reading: value=0.95 unit=A
